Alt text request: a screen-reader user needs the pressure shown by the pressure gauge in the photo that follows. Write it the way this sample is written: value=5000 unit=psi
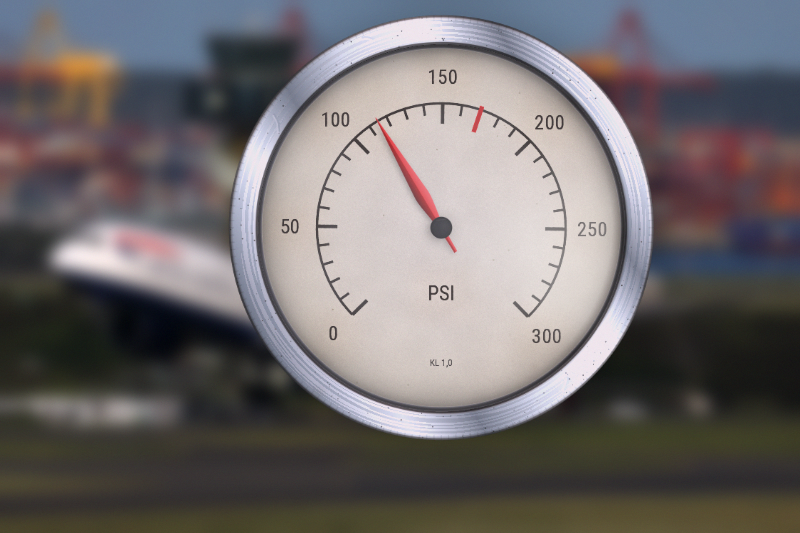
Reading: value=115 unit=psi
